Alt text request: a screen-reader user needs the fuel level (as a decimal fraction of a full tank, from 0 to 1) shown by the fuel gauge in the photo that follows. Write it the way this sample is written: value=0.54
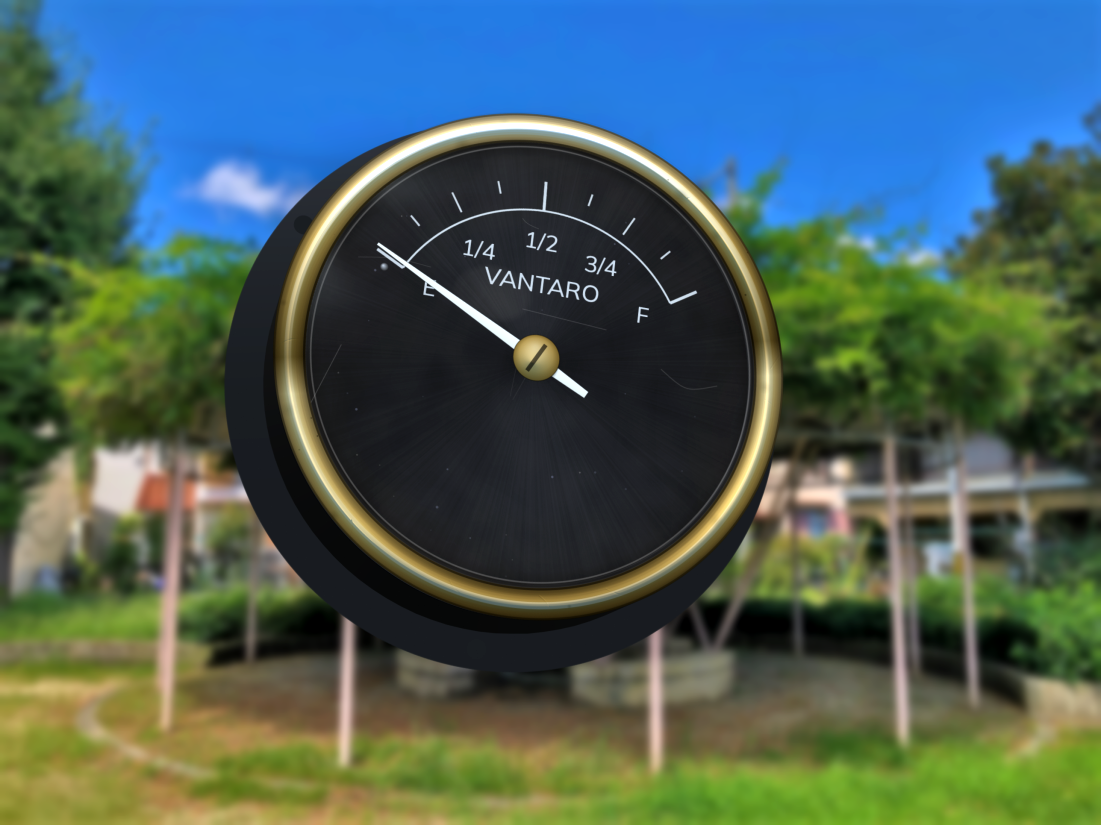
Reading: value=0
